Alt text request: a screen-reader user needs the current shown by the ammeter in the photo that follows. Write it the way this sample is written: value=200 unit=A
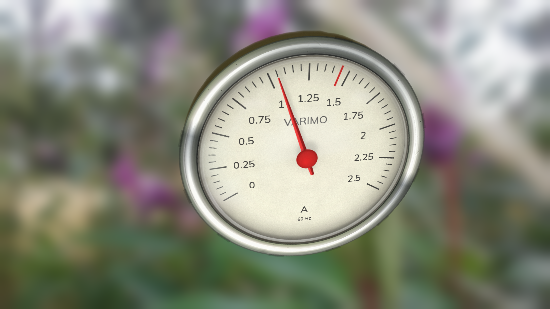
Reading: value=1.05 unit=A
